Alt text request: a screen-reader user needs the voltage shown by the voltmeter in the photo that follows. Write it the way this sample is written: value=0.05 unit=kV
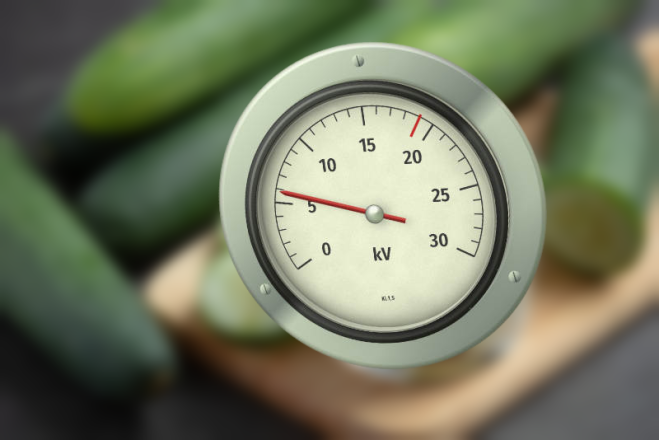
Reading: value=6 unit=kV
